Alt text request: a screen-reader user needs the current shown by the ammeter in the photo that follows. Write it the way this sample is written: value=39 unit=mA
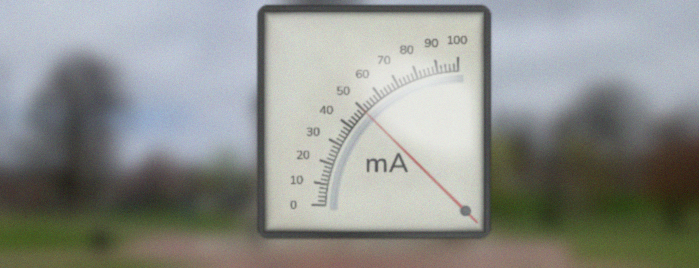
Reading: value=50 unit=mA
